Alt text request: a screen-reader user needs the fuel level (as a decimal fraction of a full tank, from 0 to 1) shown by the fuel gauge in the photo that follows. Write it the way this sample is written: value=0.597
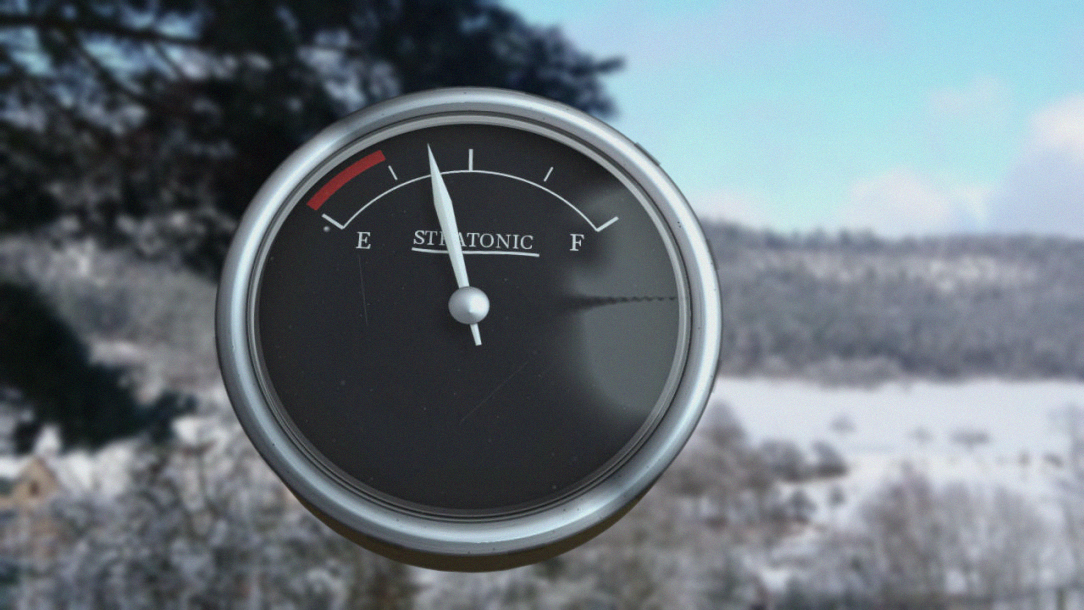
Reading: value=0.375
